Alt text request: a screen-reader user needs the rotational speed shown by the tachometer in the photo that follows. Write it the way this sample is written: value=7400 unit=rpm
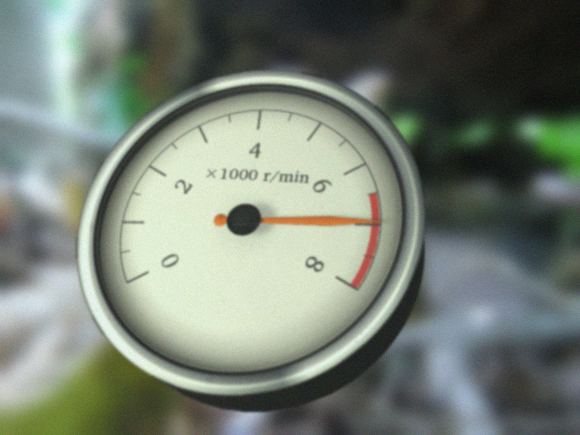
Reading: value=7000 unit=rpm
